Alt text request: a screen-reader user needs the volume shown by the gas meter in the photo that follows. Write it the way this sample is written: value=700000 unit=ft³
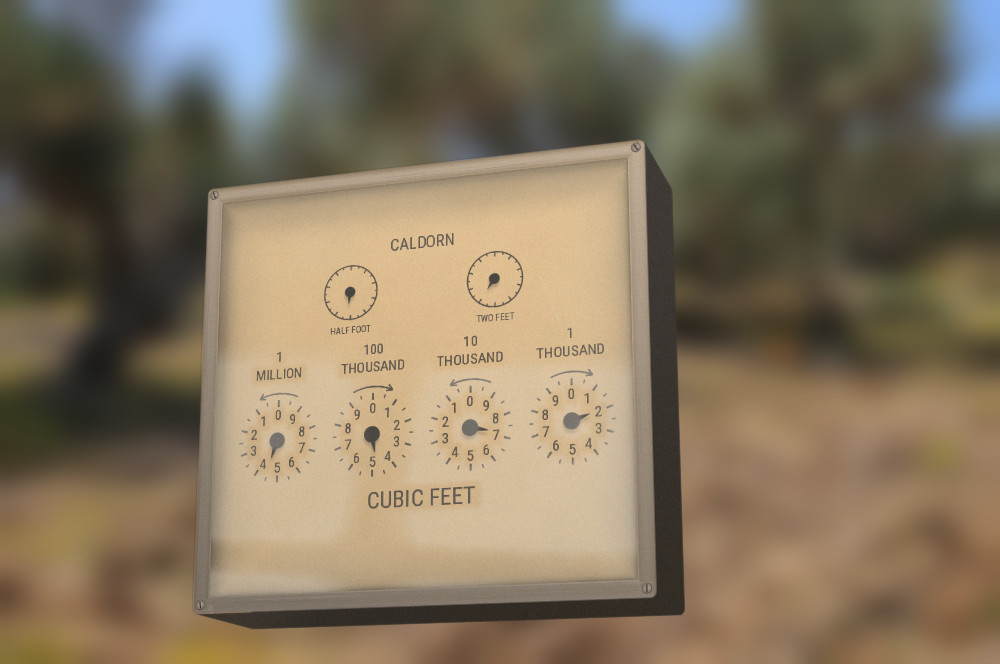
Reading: value=447200 unit=ft³
